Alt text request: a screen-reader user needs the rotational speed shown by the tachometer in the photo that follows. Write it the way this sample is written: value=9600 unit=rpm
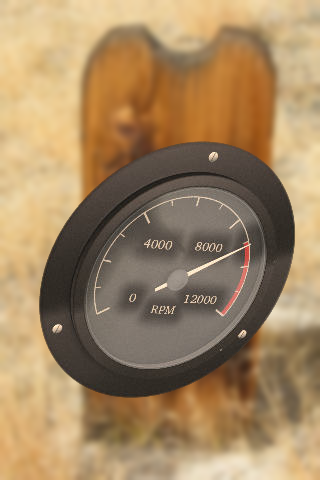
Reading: value=9000 unit=rpm
